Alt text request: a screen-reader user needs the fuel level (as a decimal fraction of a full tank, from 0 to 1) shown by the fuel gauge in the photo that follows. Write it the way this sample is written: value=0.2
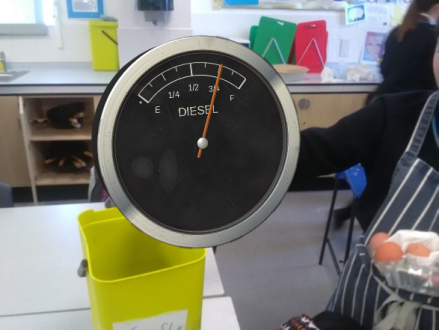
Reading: value=0.75
